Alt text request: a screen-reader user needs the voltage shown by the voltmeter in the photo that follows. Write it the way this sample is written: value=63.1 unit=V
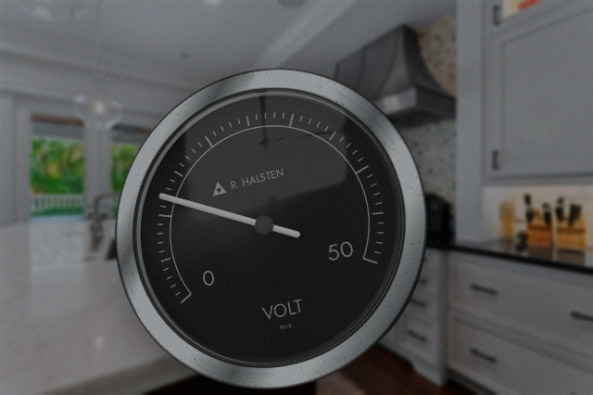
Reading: value=12 unit=V
